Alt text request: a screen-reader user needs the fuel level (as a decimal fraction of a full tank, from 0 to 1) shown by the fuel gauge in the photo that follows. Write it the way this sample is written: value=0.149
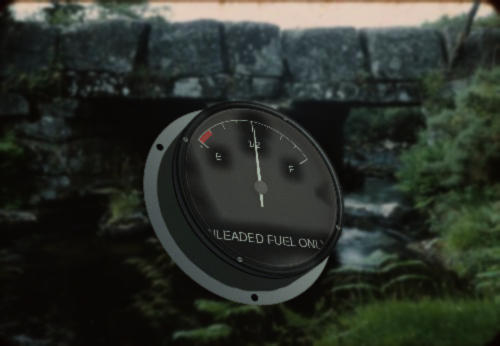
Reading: value=0.5
